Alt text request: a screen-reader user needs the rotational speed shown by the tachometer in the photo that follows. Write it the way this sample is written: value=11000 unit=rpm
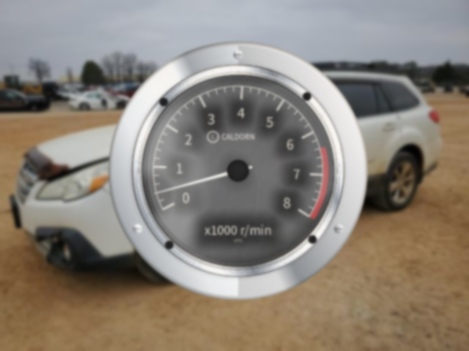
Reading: value=400 unit=rpm
